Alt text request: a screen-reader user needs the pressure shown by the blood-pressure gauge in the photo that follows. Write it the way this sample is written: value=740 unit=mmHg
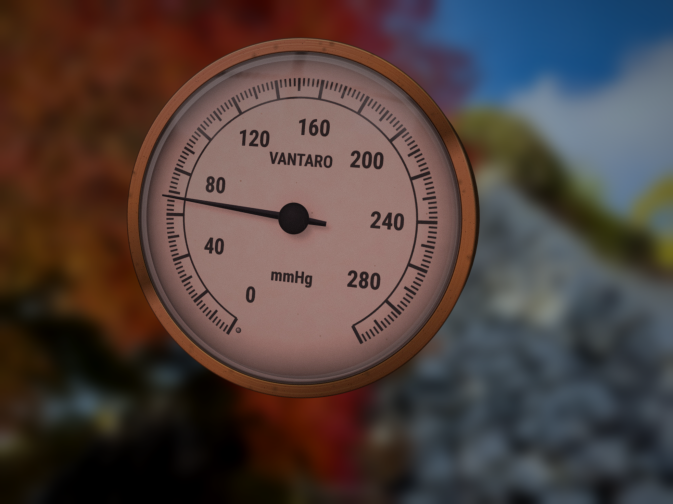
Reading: value=68 unit=mmHg
